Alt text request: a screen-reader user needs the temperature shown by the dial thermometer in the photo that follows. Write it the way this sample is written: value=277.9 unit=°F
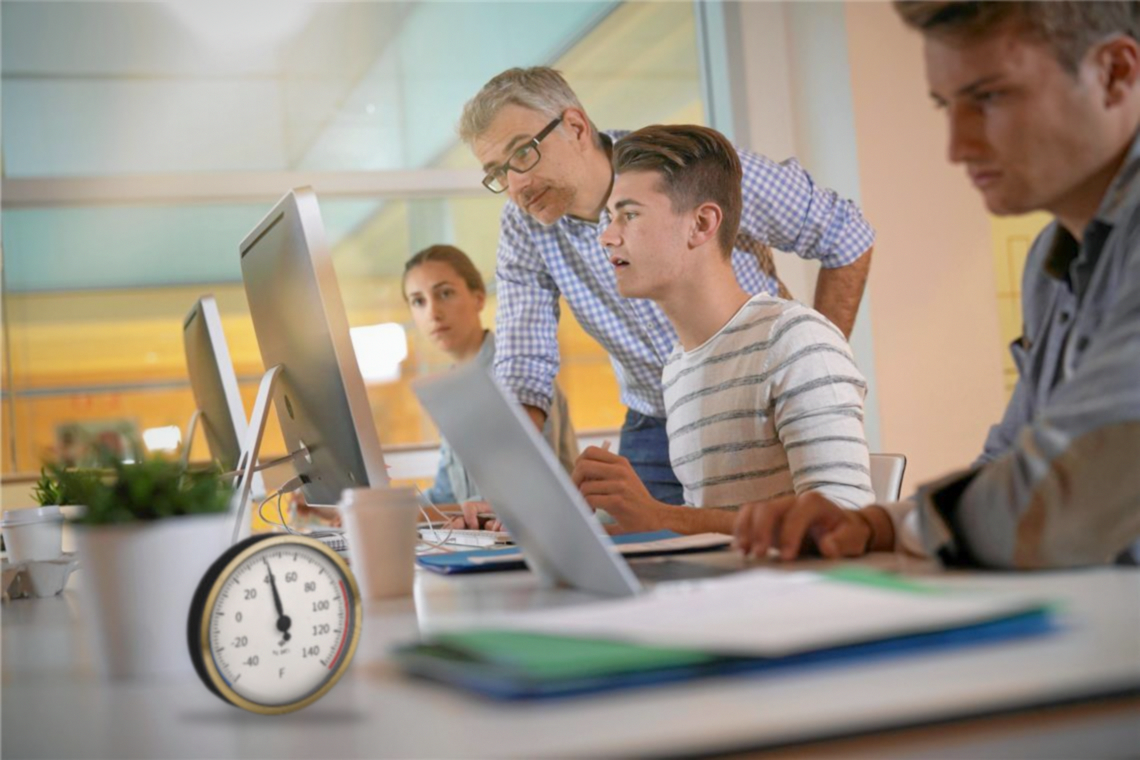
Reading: value=40 unit=°F
